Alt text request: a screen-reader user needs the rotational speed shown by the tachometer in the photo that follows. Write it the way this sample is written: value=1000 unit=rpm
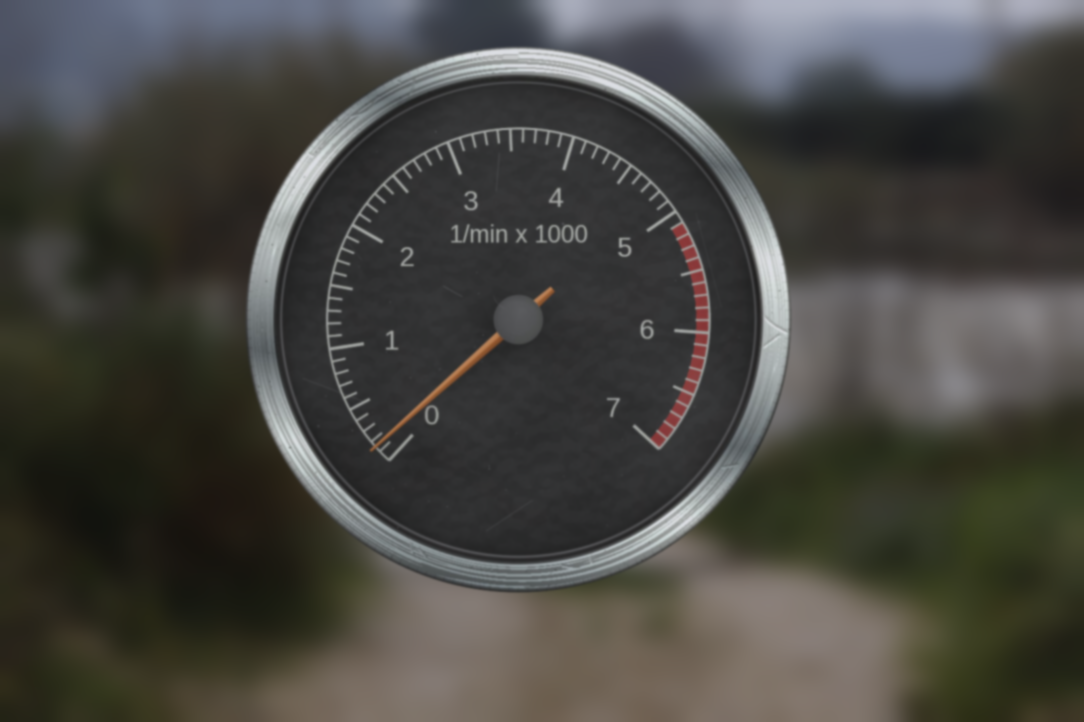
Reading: value=150 unit=rpm
